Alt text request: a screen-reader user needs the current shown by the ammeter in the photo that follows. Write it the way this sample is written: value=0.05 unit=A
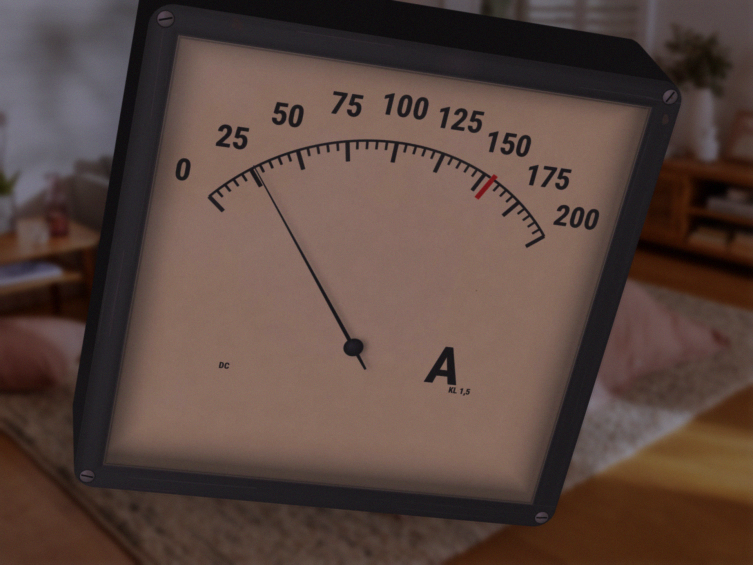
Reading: value=27.5 unit=A
